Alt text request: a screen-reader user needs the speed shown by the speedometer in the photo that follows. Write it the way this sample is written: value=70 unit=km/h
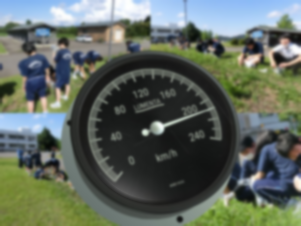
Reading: value=210 unit=km/h
